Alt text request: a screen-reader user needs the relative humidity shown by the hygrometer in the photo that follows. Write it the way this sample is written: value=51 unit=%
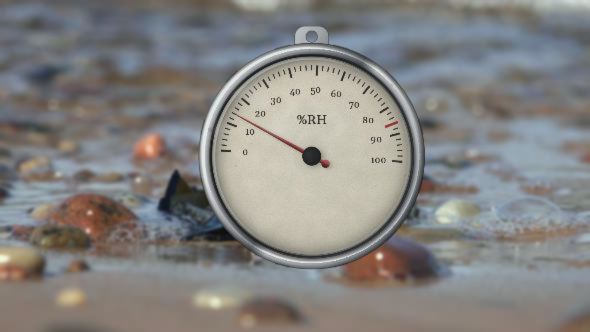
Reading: value=14 unit=%
